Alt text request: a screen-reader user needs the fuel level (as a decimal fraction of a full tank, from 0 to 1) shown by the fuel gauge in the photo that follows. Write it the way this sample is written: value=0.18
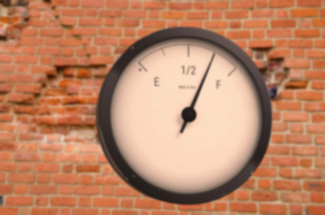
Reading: value=0.75
